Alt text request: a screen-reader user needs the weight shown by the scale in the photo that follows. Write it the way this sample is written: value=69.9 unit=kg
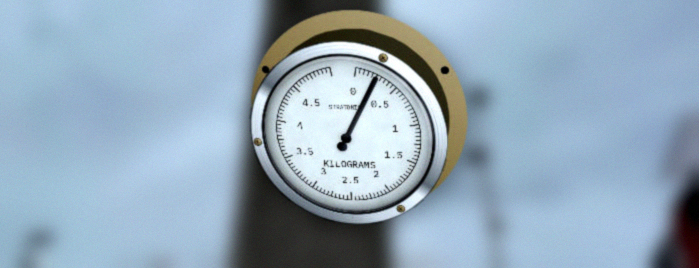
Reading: value=0.25 unit=kg
